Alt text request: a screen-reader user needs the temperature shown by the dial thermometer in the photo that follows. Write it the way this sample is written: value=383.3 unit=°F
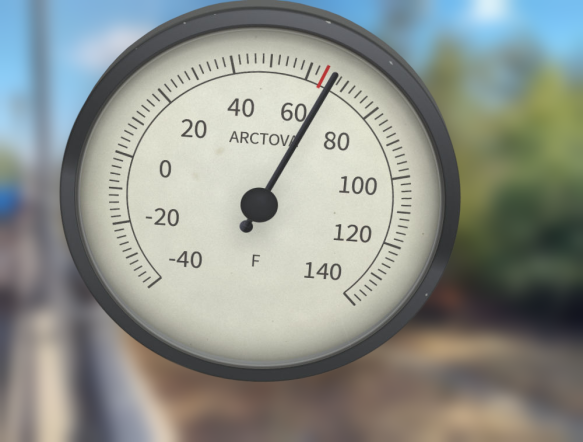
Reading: value=66 unit=°F
